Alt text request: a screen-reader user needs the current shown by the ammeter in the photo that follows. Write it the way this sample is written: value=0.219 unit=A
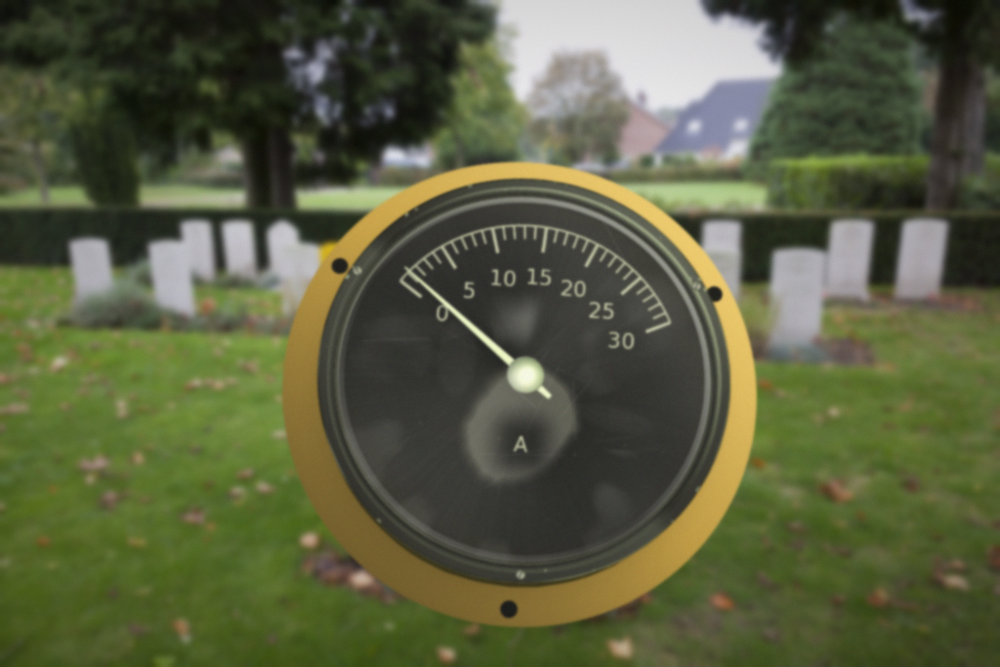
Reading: value=1 unit=A
